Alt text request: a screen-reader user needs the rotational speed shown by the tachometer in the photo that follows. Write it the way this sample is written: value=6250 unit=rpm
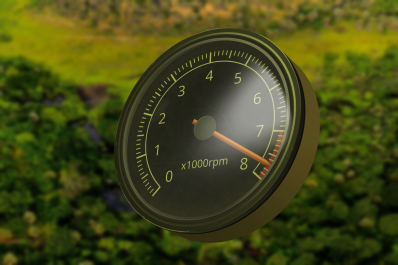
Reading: value=7700 unit=rpm
